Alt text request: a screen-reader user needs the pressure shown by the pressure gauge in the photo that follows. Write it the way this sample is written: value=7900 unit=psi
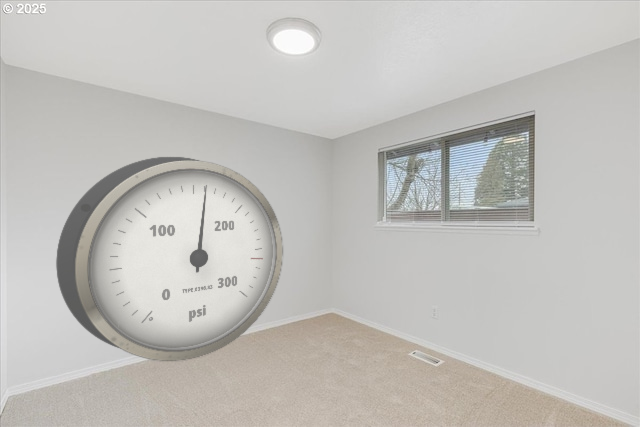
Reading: value=160 unit=psi
